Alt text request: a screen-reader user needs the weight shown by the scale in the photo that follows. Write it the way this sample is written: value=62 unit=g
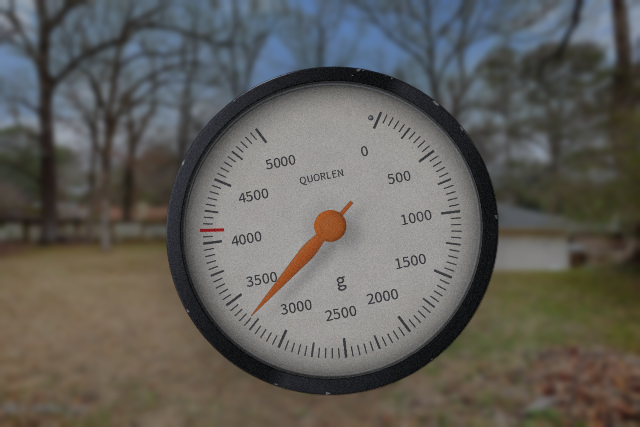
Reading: value=3300 unit=g
